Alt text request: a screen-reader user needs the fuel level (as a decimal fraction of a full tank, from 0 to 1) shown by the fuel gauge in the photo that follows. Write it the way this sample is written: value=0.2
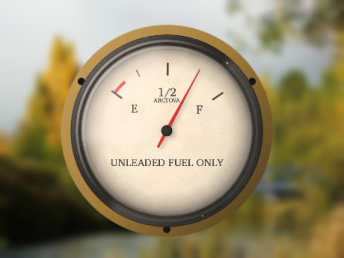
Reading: value=0.75
